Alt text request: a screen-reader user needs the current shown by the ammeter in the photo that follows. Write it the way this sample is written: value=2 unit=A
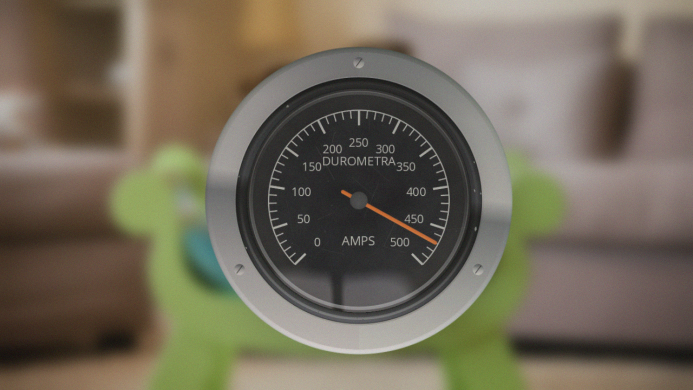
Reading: value=470 unit=A
